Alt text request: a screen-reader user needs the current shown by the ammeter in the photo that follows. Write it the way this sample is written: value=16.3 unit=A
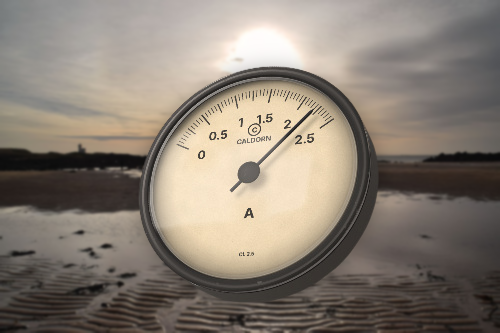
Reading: value=2.25 unit=A
